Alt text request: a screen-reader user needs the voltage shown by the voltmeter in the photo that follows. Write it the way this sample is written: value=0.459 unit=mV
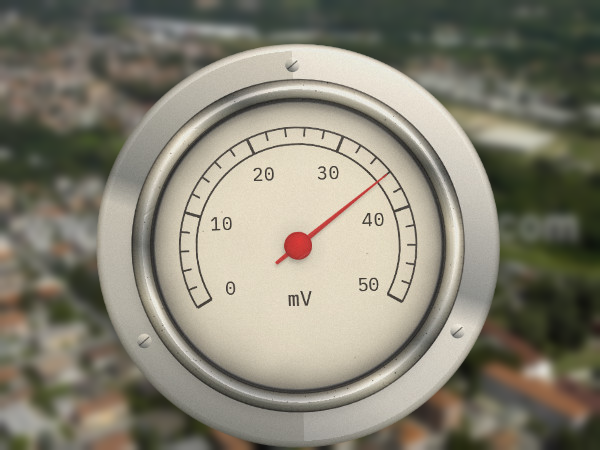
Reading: value=36 unit=mV
